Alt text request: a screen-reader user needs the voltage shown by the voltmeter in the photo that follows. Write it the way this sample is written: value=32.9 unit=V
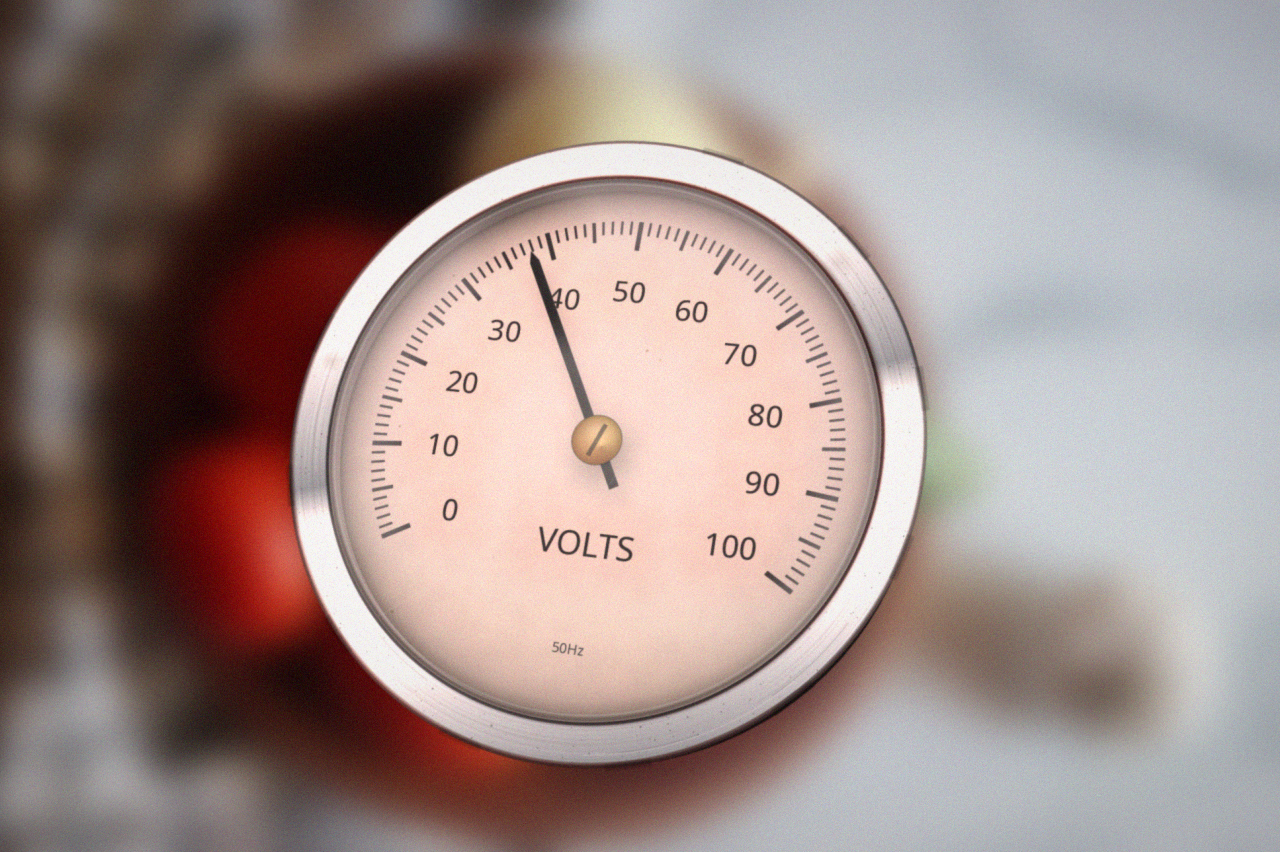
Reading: value=38 unit=V
